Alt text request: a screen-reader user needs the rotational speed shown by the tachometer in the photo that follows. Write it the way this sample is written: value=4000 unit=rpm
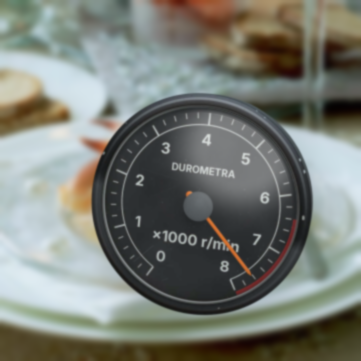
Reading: value=7600 unit=rpm
